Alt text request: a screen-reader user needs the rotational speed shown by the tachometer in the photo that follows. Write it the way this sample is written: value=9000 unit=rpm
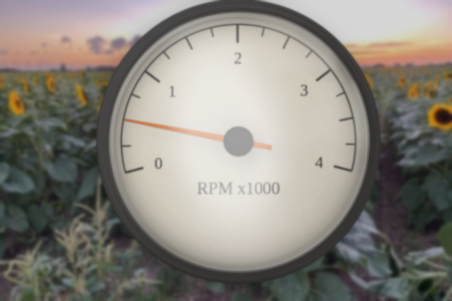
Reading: value=500 unit=rpm
